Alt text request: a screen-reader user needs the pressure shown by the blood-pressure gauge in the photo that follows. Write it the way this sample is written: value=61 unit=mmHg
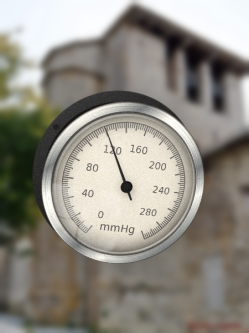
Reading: value=120 unit=mmHg
